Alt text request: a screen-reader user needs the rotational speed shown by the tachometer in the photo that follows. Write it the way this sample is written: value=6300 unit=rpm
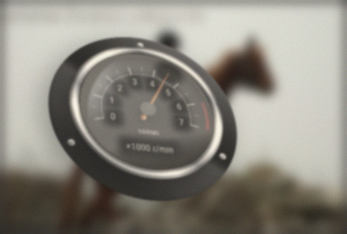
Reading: value=4500 unit=rpm
